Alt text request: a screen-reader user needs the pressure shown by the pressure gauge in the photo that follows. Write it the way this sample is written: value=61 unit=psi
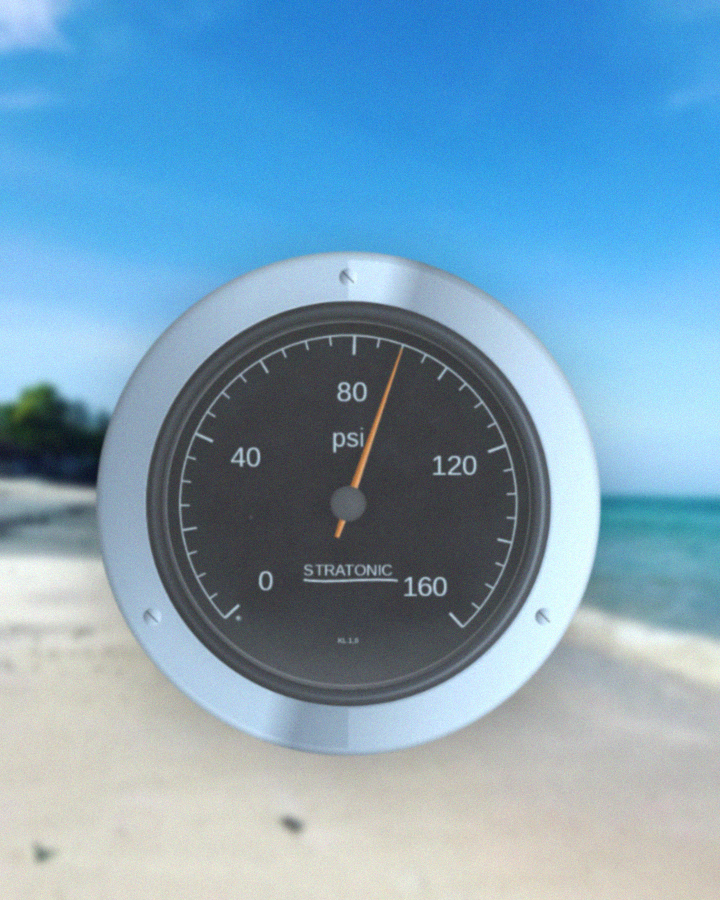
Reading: value=90 unit=psi
